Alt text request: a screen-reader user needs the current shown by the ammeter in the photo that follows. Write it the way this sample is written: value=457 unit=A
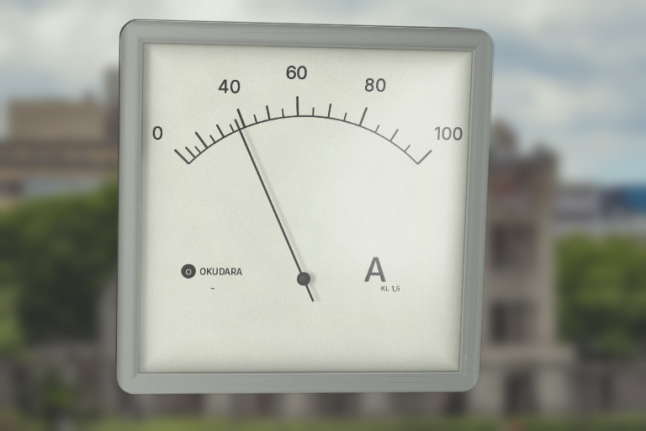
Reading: value=37.5 unit=A
